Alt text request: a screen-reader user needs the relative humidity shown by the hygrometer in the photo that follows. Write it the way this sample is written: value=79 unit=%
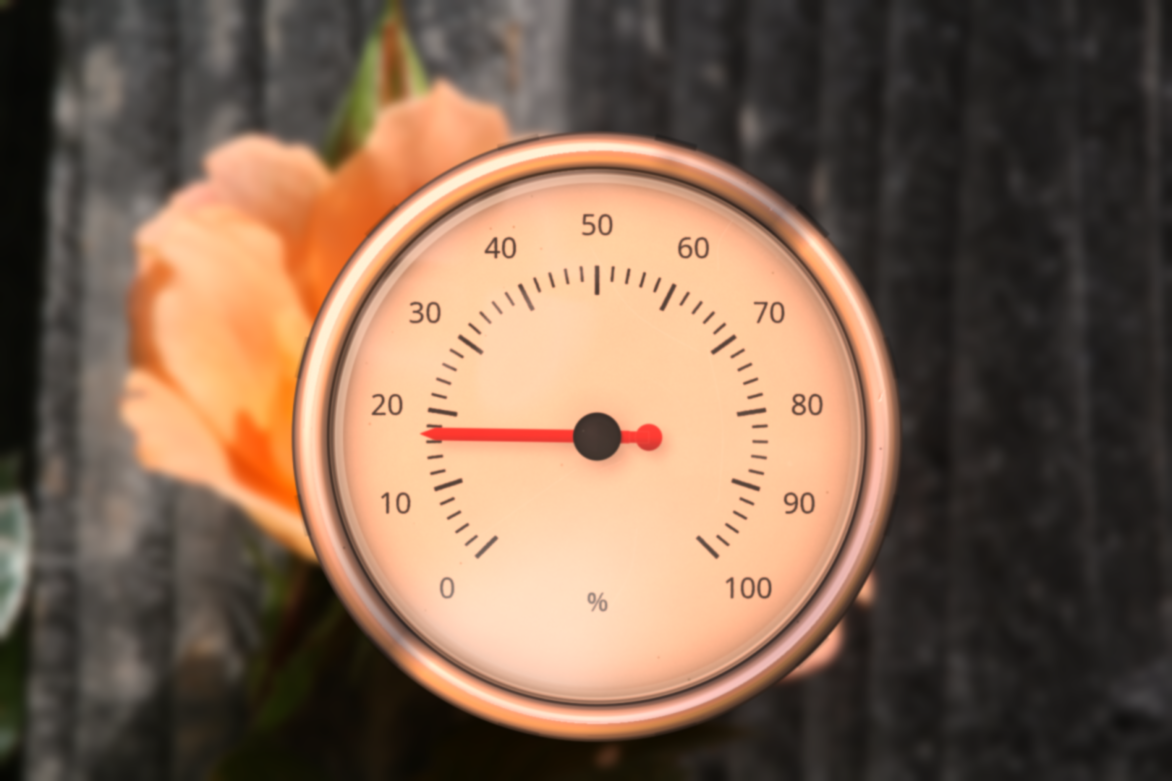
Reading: value=17 unit=%
